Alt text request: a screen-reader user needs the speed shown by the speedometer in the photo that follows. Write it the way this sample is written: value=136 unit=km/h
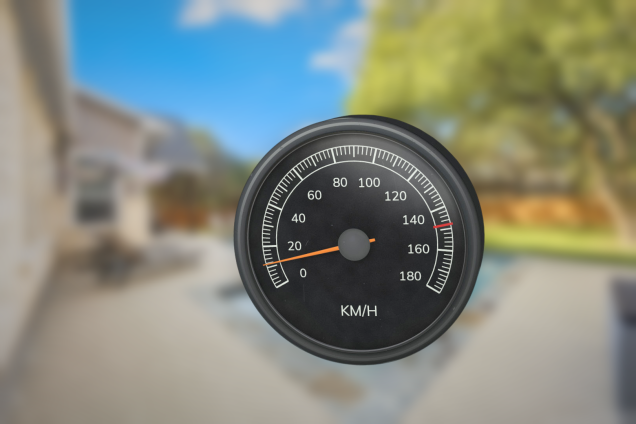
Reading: value=12 unit=km/h
